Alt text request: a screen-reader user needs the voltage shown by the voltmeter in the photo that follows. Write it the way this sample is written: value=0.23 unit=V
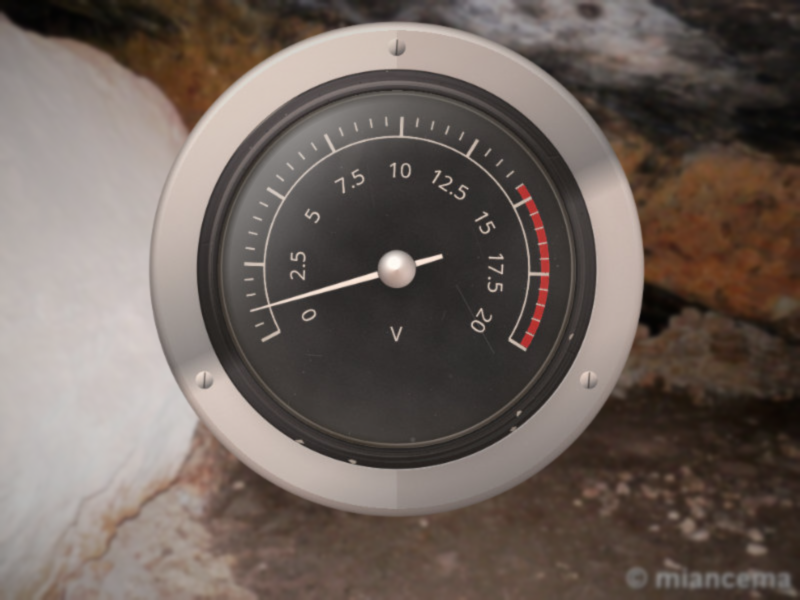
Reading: value=1 unit=V
